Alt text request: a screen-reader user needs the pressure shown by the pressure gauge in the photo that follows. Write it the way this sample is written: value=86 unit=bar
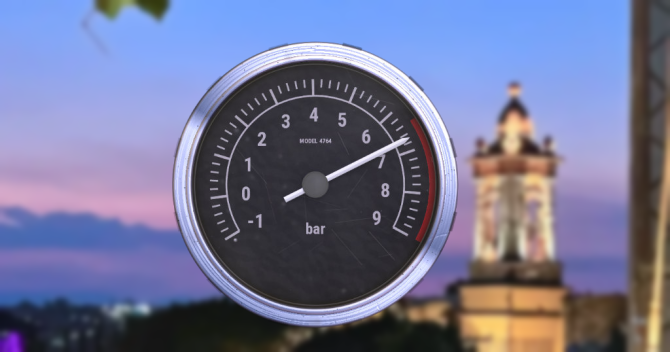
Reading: value=6.7 unit=bar
